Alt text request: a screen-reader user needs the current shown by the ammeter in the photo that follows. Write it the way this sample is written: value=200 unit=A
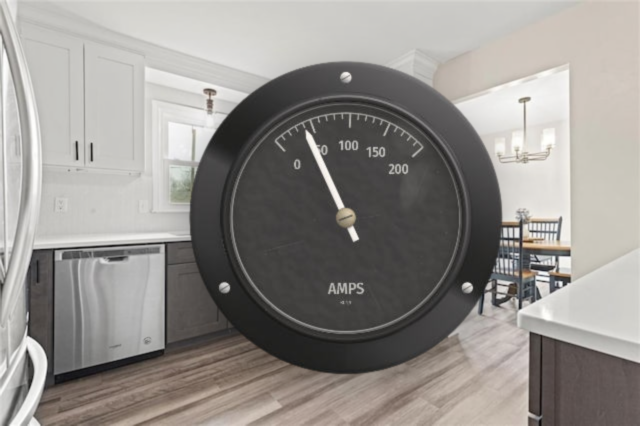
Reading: value=40 unit=A
